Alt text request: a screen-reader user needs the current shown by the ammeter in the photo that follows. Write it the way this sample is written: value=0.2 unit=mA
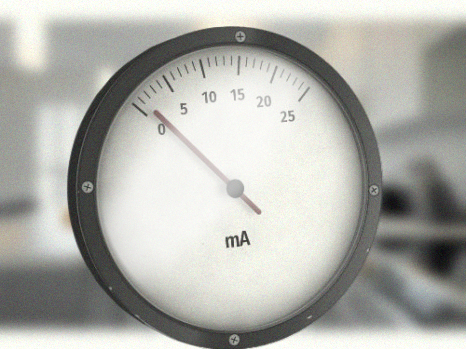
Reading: value=1 unit=mA
